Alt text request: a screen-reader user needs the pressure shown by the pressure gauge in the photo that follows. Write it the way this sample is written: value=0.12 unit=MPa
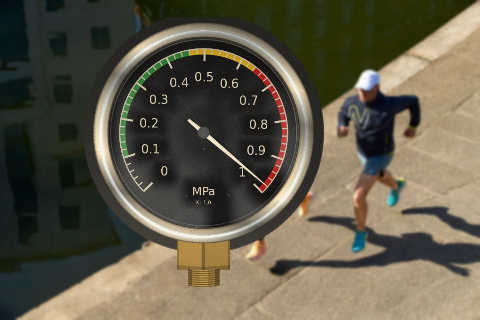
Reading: value=0.98 unit=MPa
